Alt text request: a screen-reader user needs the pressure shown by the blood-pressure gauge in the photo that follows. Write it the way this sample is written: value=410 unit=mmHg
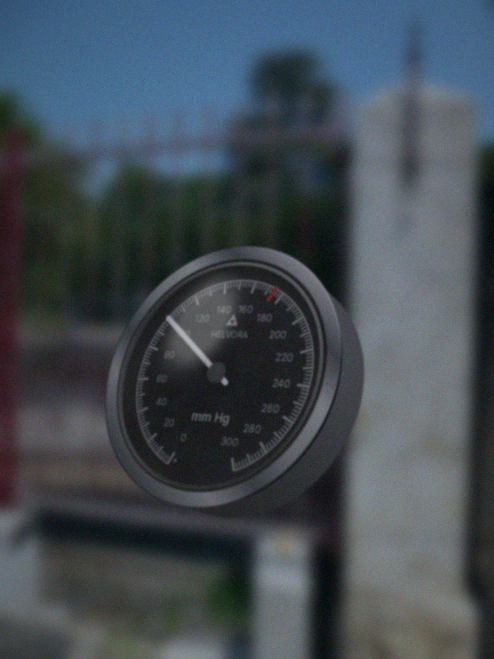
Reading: value=100 unit=mmHg
